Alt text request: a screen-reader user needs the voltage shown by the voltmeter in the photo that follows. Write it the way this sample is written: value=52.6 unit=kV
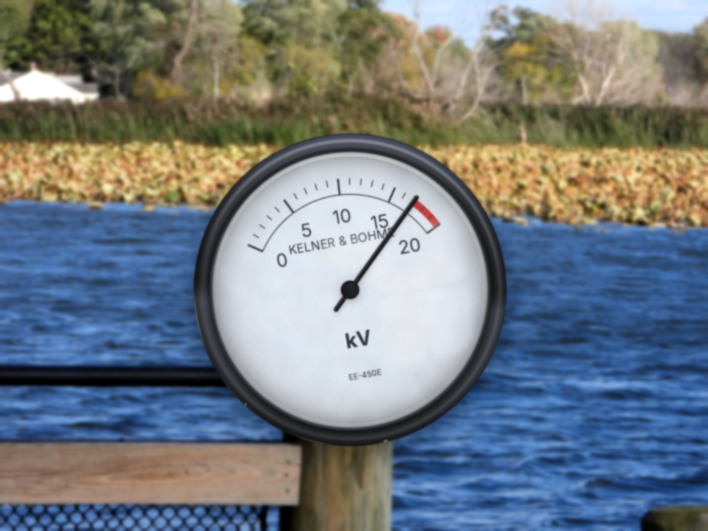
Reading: value=17 unit=kV
